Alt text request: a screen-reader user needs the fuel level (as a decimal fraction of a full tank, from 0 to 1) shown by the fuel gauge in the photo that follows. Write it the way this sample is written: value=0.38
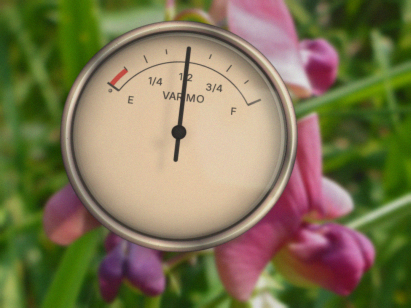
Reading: value=0.5
